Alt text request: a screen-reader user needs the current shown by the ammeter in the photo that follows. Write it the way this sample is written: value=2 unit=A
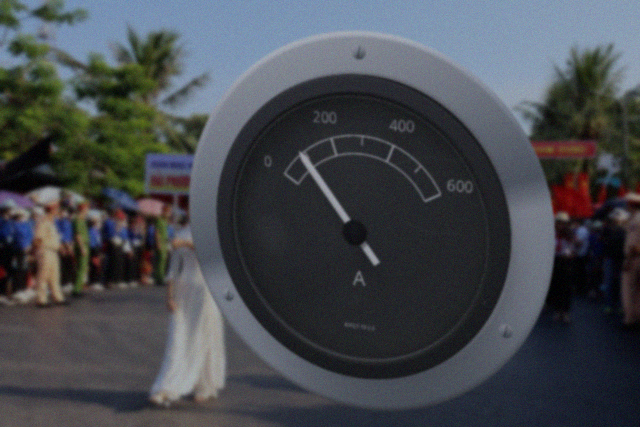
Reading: value=100 unit=A
